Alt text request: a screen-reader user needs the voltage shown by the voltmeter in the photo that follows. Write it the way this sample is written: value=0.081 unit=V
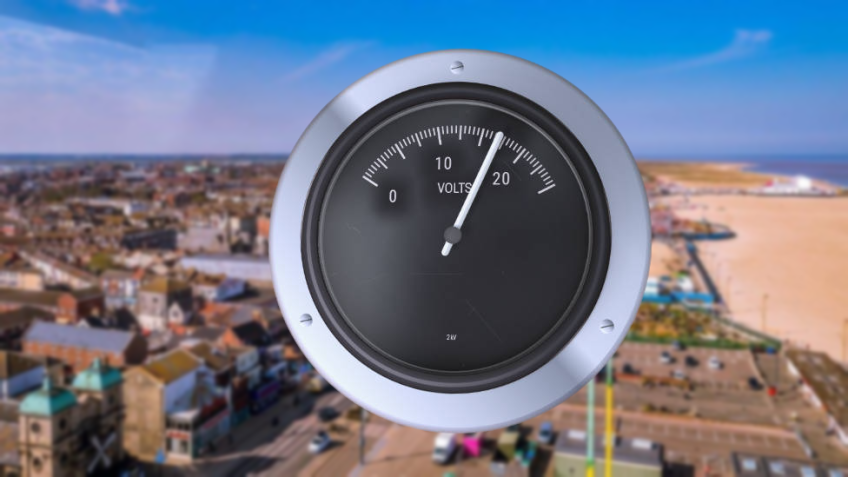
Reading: value=17 unit=V
